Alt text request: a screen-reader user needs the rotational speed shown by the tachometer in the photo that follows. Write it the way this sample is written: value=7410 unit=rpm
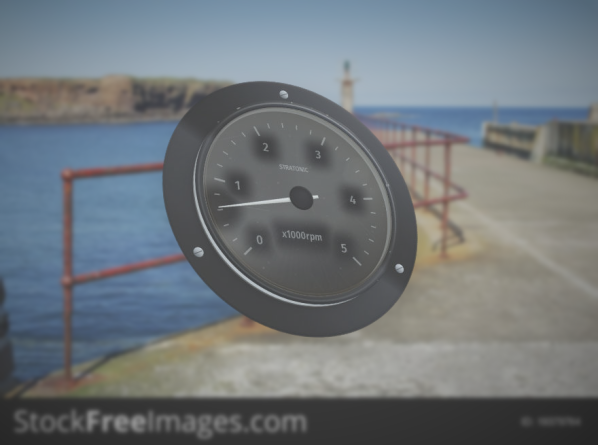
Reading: value=600 unit=rpm
